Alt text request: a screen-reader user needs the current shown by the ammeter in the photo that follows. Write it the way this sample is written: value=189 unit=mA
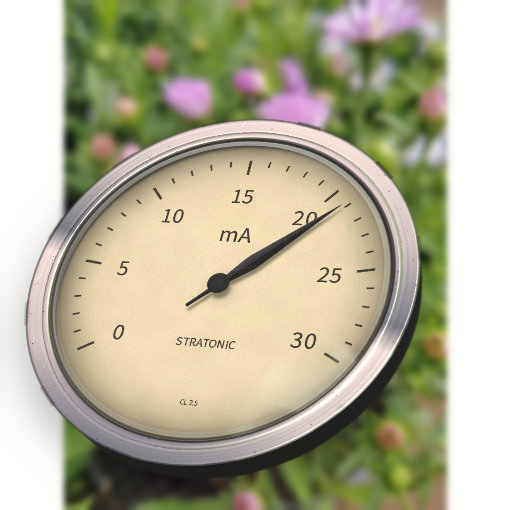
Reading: value=21 unit=mA
